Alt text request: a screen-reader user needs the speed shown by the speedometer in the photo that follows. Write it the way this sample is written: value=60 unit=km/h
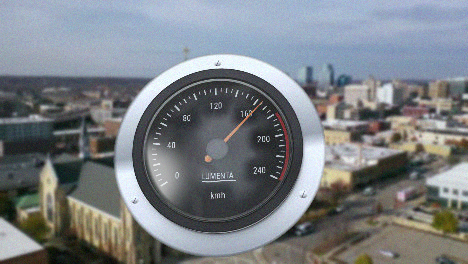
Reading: value=165 unit=km/h
